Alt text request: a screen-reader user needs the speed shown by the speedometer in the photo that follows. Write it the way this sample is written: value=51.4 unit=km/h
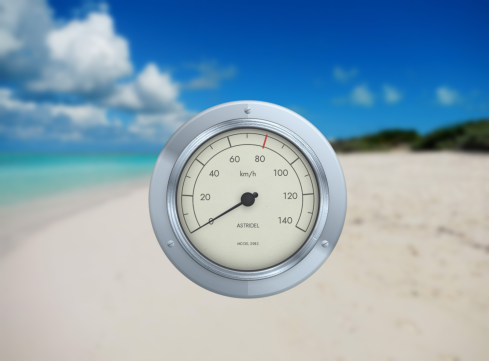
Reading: value=0 unit=km/h
